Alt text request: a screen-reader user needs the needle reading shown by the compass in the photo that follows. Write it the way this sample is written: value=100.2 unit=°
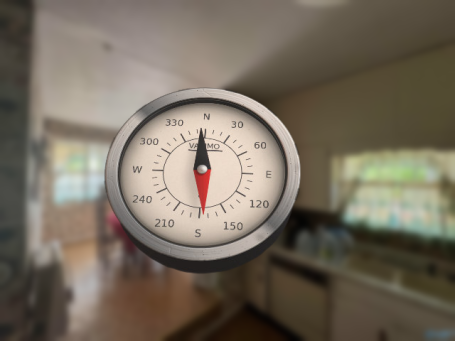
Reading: value=175 unit=°
